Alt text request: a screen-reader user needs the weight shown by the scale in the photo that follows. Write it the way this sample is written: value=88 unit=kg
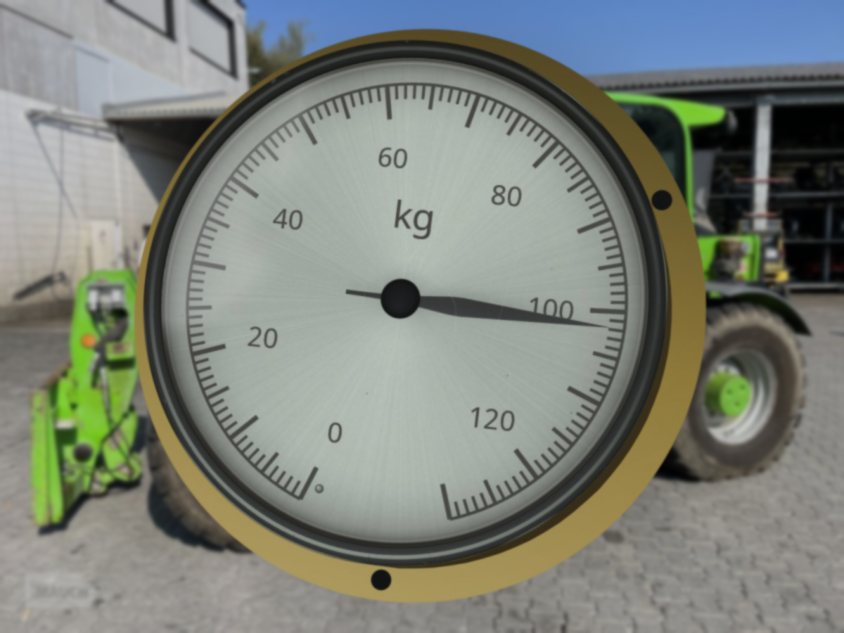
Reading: value=102 unit=kg
